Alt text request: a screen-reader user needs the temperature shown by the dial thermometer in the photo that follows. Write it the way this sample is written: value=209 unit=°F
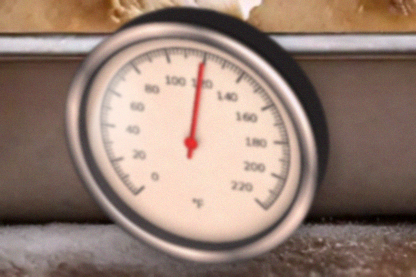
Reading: value=120 unit=°F
